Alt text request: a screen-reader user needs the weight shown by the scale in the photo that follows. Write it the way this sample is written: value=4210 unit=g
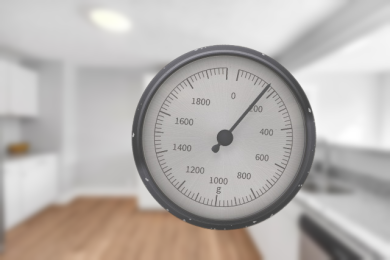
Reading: value=160 unit=g
